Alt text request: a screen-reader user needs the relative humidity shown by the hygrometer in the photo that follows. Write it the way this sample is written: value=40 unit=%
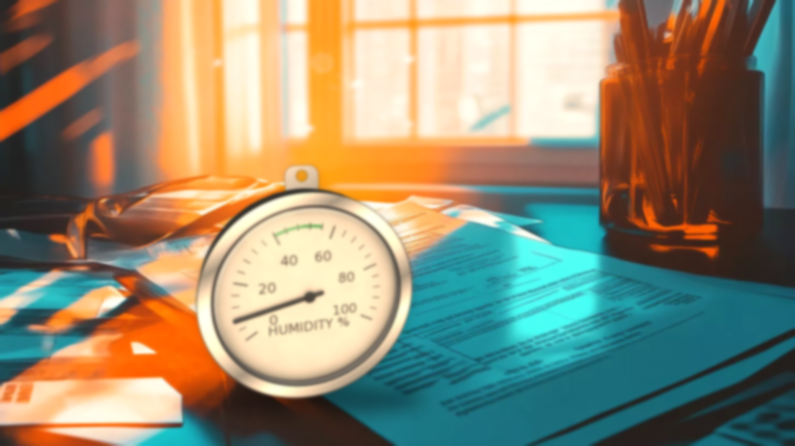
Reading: value=8 unit=%
